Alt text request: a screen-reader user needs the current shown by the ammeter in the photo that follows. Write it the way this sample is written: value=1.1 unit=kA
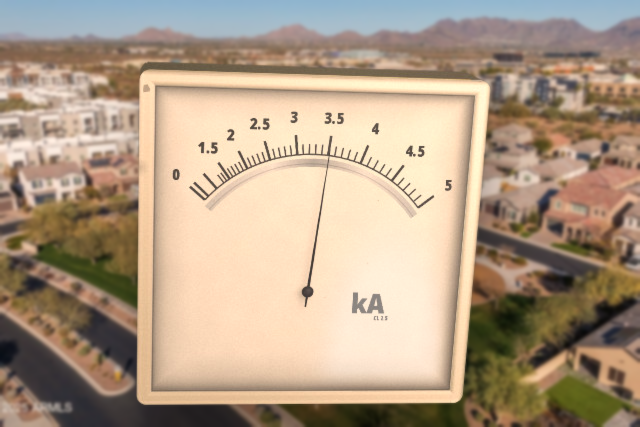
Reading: value=3.5 unit=kA
